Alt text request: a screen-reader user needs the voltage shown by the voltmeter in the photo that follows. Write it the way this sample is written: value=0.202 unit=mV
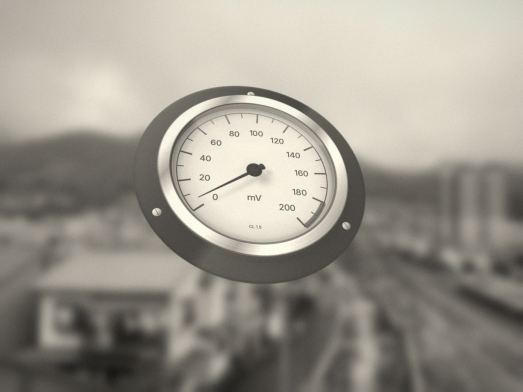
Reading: value=5 unit=mV
